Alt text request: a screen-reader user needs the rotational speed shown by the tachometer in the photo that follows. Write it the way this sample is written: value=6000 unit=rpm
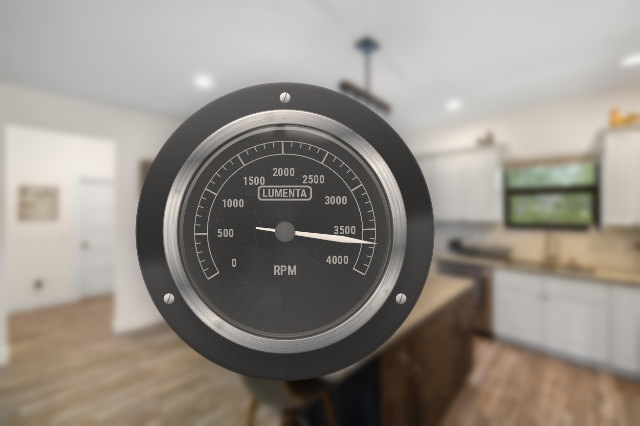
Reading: value=3650 unit=rpm
